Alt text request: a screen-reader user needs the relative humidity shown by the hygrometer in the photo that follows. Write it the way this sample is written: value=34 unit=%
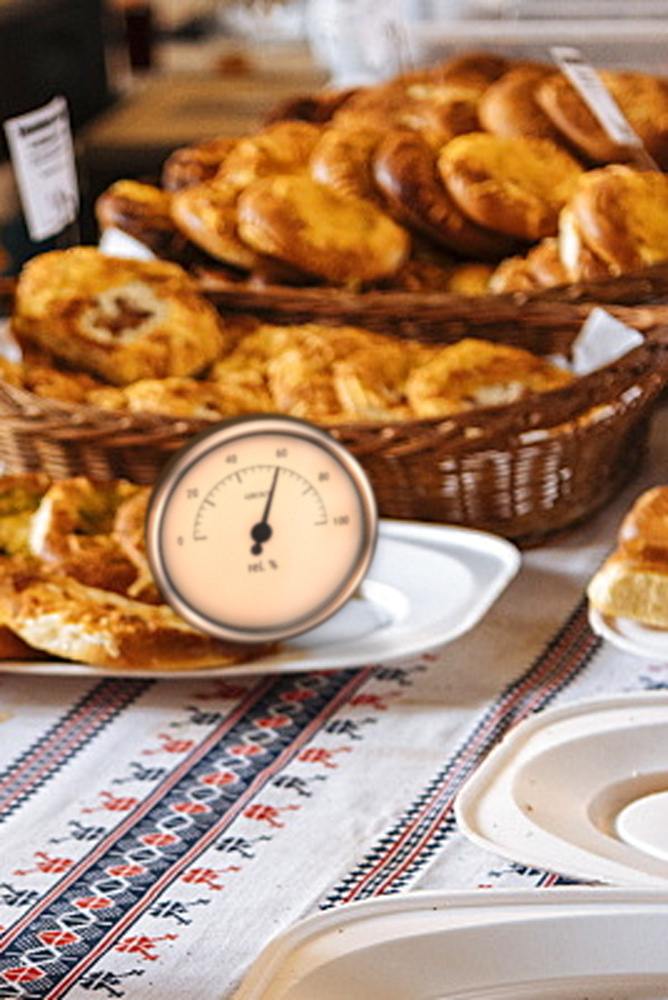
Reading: value=60 unit=%
